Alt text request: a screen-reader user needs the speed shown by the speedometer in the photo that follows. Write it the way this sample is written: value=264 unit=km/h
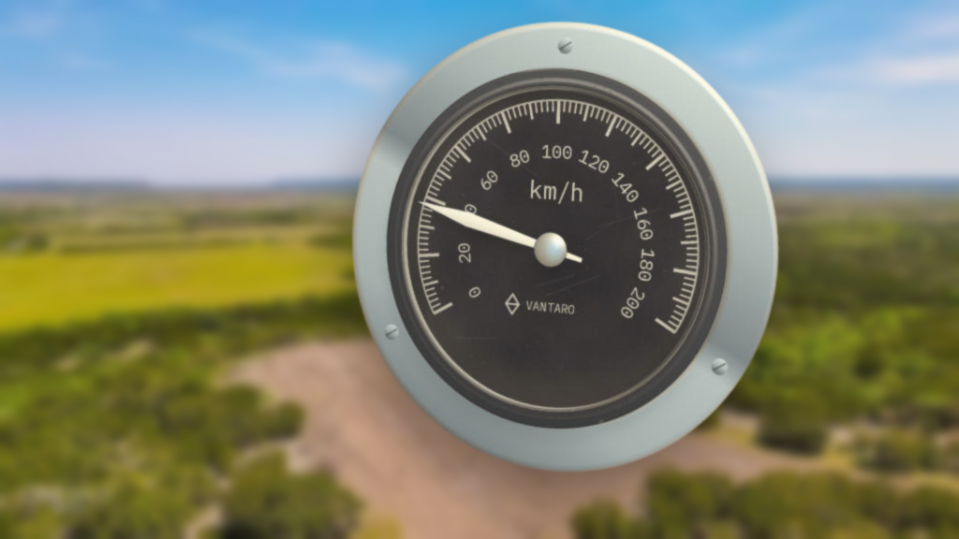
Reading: value=38 unit=km/h
